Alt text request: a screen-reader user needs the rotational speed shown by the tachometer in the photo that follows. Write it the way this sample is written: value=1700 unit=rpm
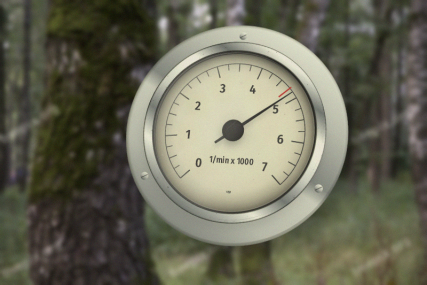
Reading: value=4875 unit=rpm
